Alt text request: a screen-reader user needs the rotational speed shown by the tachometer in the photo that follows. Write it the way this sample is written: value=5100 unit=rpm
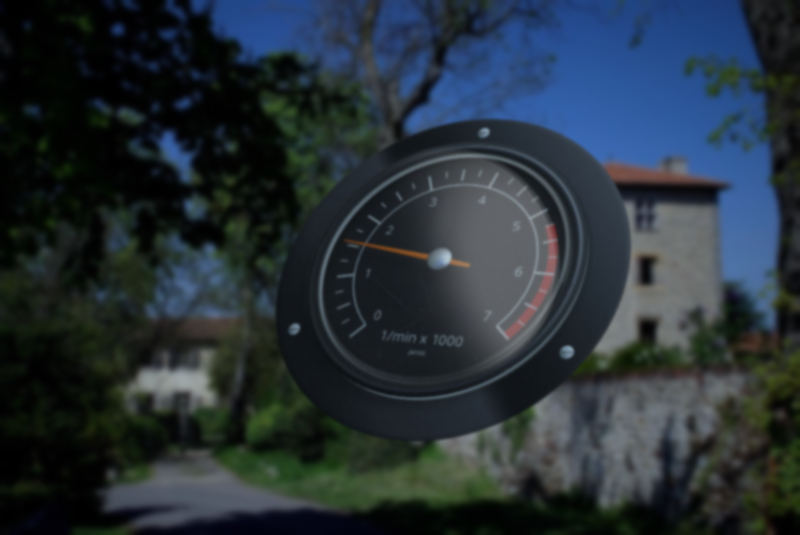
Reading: value=1500 unit=rpm
